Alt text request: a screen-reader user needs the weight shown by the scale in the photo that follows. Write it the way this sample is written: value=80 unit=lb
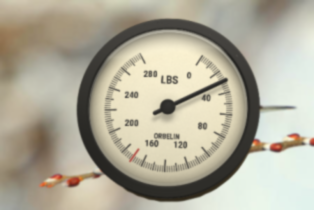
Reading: value=30 unit=lb
